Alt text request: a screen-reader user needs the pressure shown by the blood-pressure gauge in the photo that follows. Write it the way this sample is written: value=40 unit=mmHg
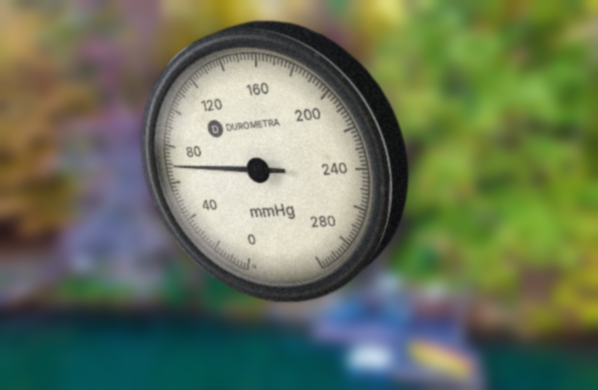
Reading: value=70 unit=mmHg
